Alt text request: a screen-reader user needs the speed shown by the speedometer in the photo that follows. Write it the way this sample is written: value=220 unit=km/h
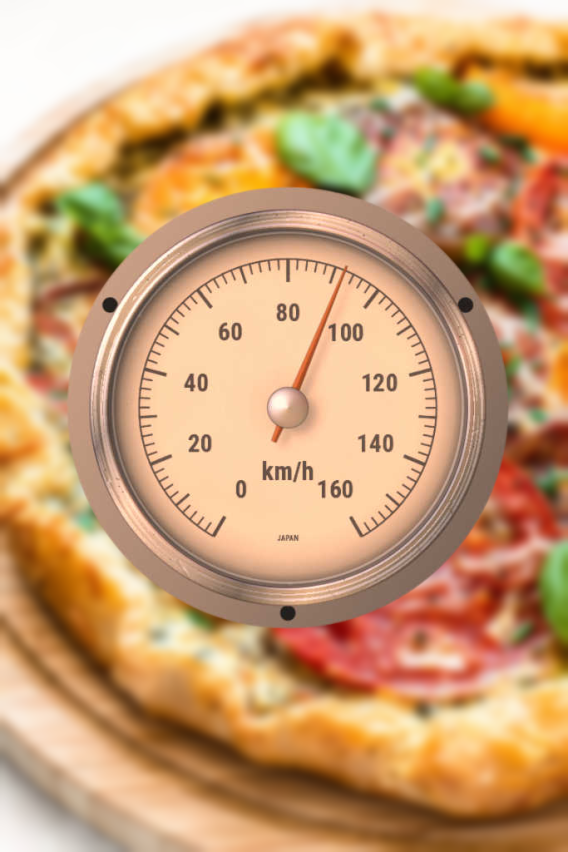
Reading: value=92 unit=km/h
